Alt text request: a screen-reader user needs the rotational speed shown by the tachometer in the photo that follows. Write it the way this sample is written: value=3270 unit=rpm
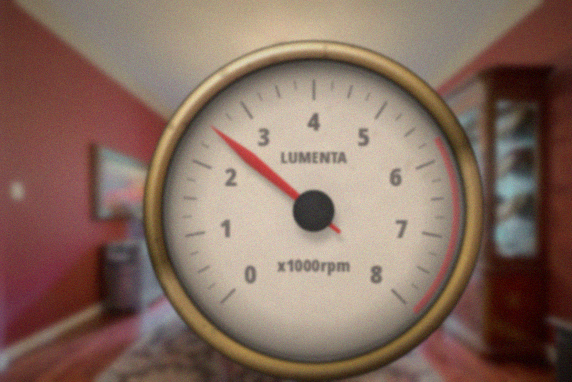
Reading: value=2500 unit=rpm
